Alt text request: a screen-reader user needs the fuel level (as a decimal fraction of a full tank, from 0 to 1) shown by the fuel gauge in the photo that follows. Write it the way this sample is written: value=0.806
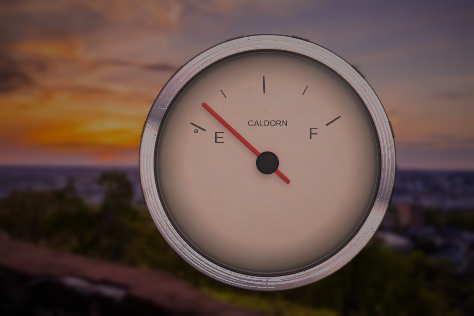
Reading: value=0.125
